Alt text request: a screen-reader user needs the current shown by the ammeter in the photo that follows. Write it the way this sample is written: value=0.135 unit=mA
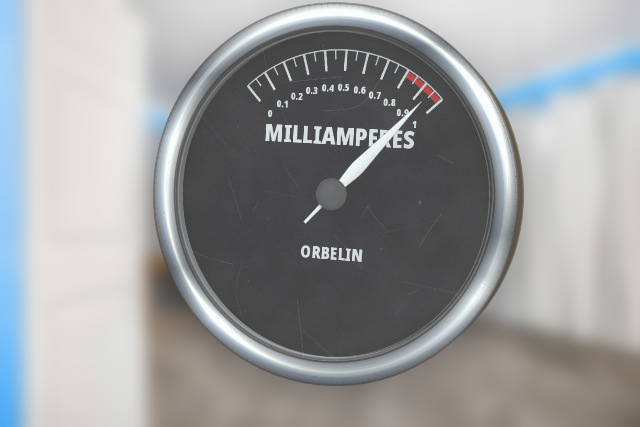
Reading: value=0.95 unit=mA
